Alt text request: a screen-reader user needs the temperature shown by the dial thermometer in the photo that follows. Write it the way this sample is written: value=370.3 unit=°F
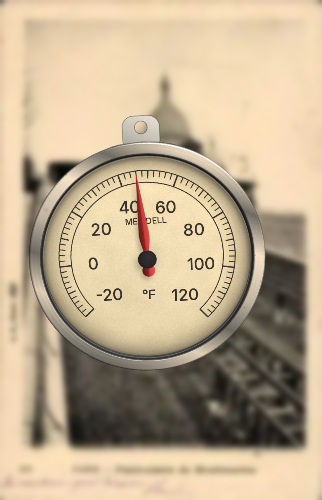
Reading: value=46 unit=°F
